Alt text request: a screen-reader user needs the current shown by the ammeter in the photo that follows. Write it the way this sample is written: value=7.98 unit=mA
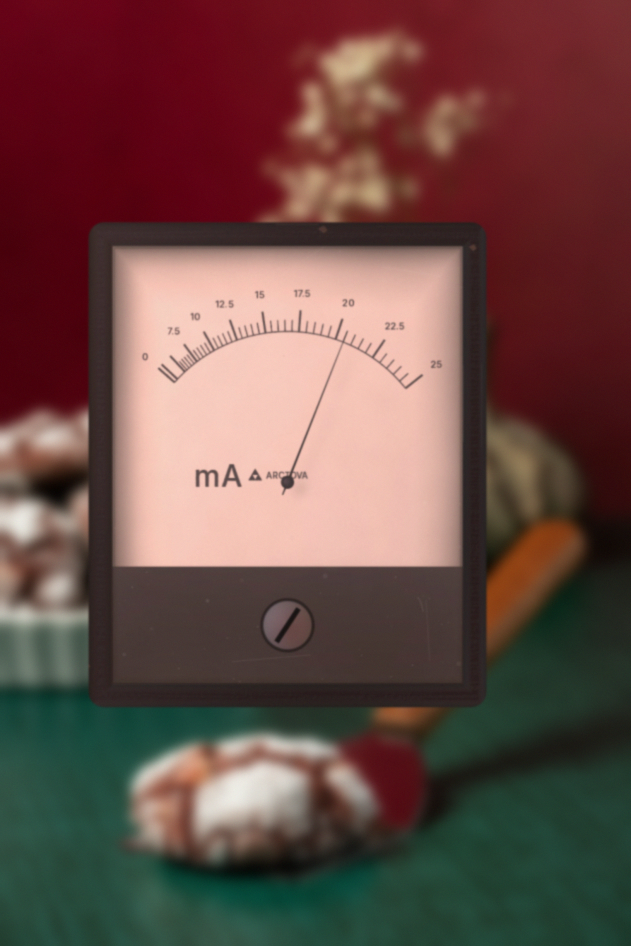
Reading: value=20.5 unit=mA
